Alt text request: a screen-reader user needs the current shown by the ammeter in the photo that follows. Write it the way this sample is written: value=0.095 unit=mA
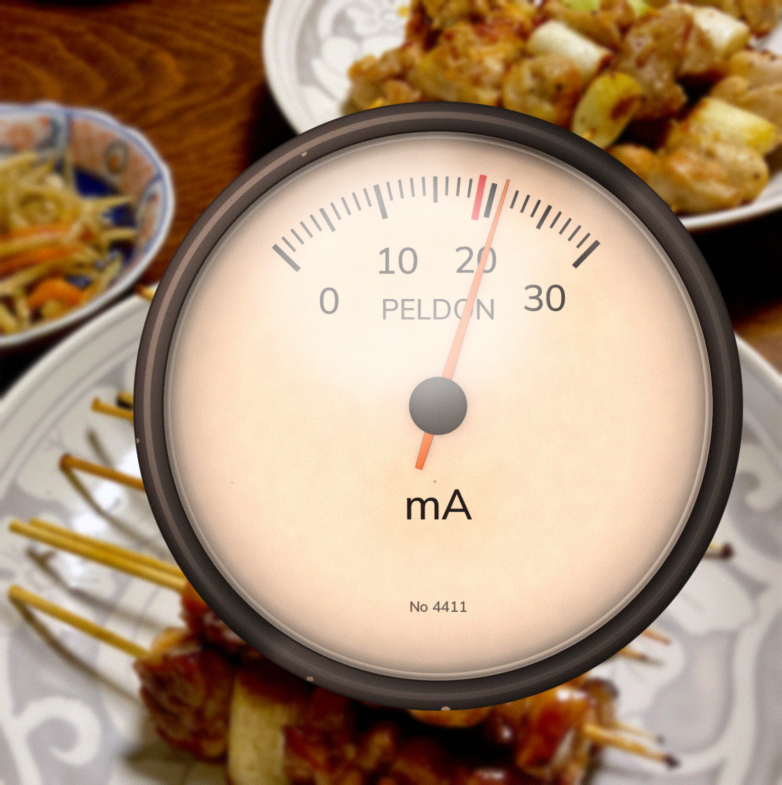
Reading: value=21 unit=mA
